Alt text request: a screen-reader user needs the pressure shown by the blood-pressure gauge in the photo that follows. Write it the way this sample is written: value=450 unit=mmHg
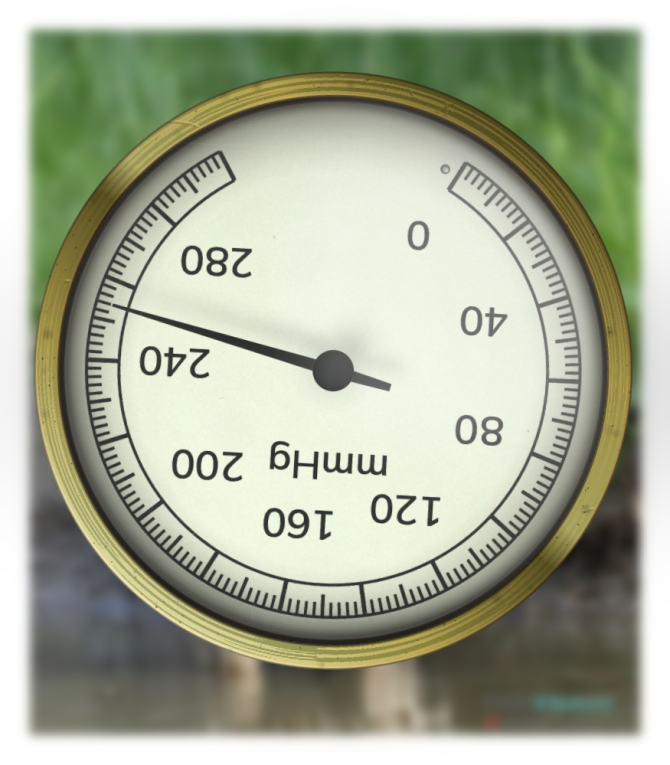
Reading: value=254 unit=mmHg
